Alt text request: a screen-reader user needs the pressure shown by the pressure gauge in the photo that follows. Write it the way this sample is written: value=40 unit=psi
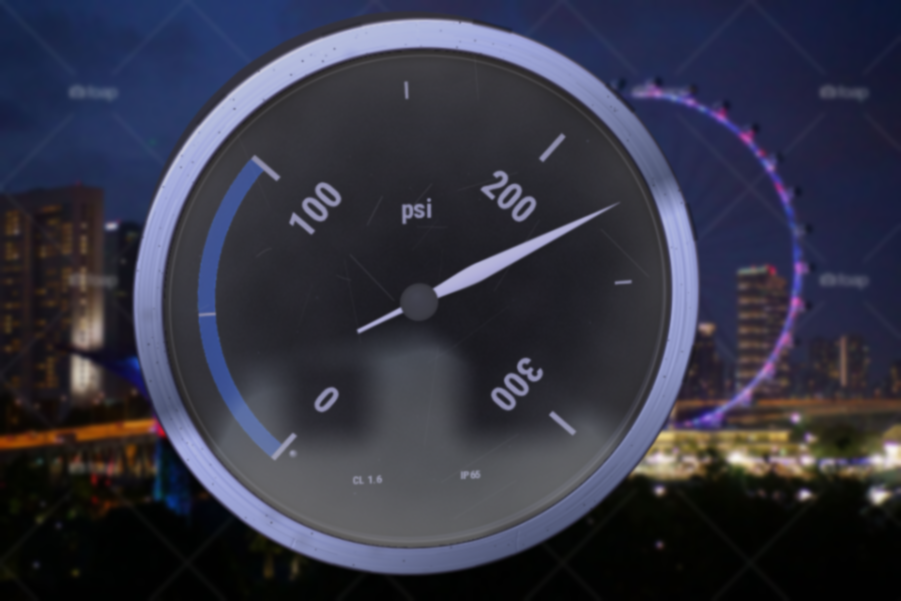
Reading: value=225 unit=psi
